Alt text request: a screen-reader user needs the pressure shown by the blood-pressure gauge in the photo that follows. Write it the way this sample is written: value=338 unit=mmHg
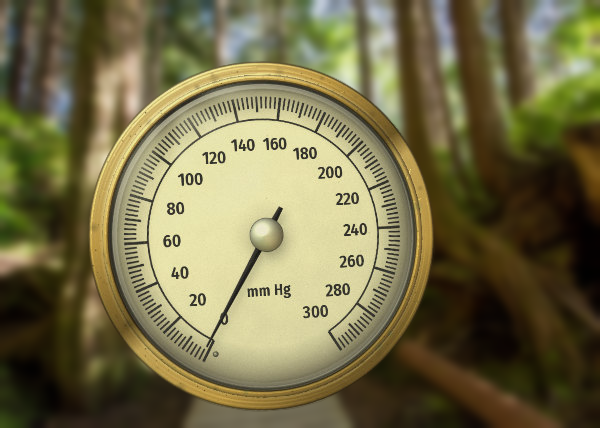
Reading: value=2 unit=mmHg
